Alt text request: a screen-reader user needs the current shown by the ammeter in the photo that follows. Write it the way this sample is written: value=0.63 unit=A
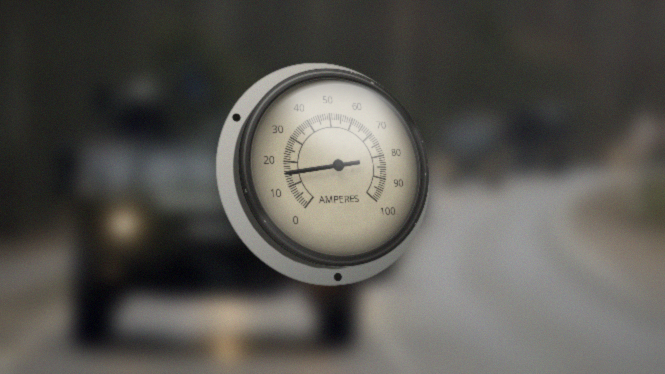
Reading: value=15 unit=A
